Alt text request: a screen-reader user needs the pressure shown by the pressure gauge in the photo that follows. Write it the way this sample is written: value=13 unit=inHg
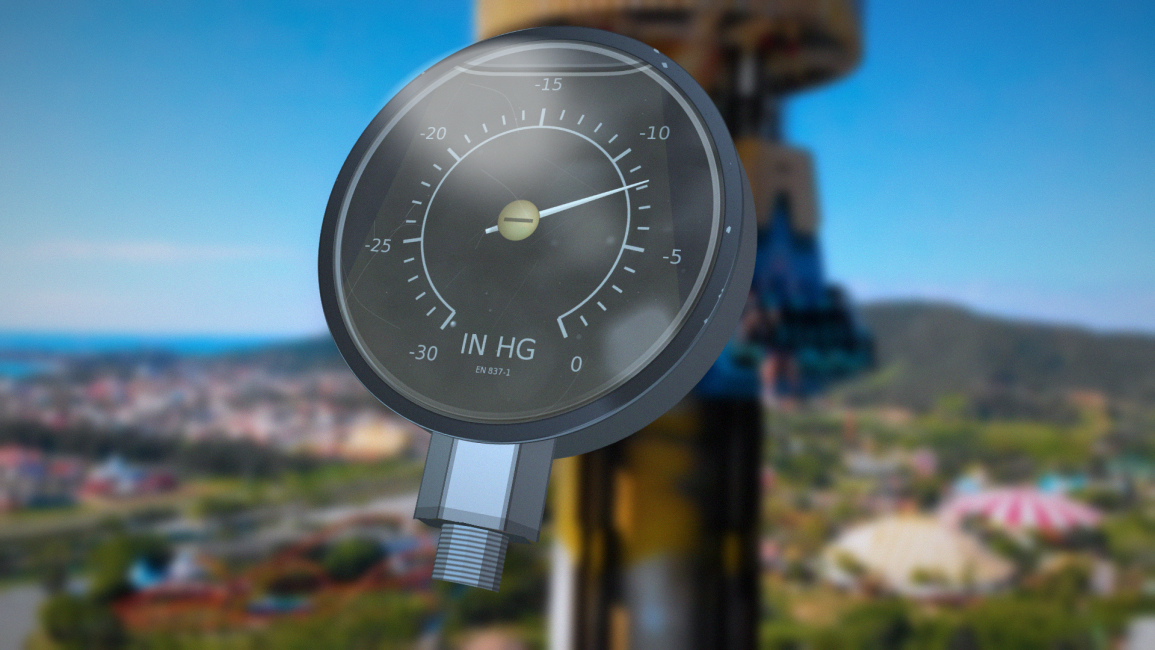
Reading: value=-8 unit=inHg
